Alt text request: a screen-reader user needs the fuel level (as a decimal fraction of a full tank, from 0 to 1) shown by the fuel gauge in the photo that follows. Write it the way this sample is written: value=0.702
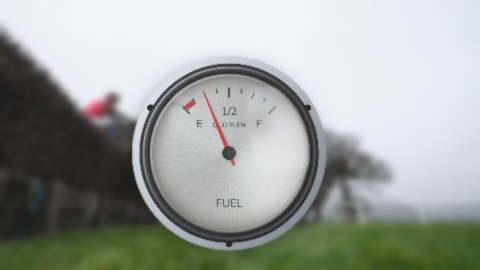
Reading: value=0.25
